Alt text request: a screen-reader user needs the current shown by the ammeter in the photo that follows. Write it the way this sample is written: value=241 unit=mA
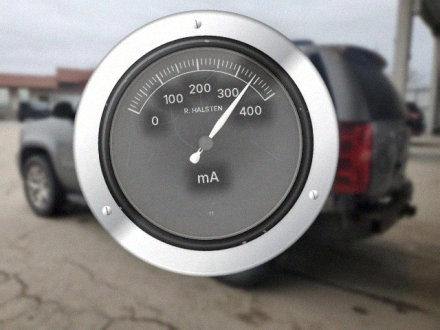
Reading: value=340 unit=mA
